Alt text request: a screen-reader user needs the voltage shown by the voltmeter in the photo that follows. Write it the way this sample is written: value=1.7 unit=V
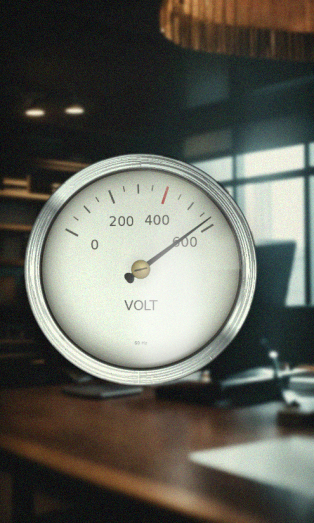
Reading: value=575 unit=V
